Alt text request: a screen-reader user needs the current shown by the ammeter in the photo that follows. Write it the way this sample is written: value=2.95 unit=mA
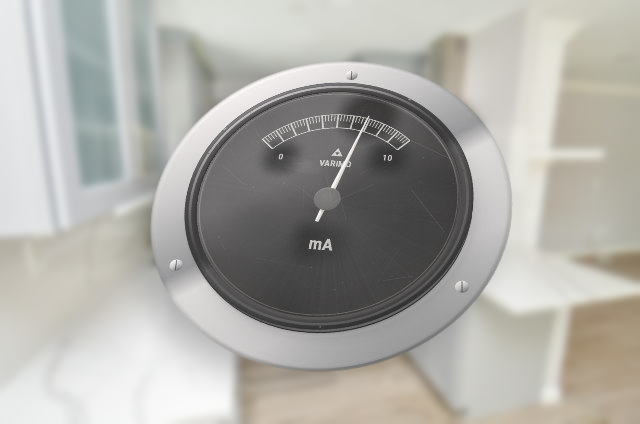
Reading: value=7 unit=mA
